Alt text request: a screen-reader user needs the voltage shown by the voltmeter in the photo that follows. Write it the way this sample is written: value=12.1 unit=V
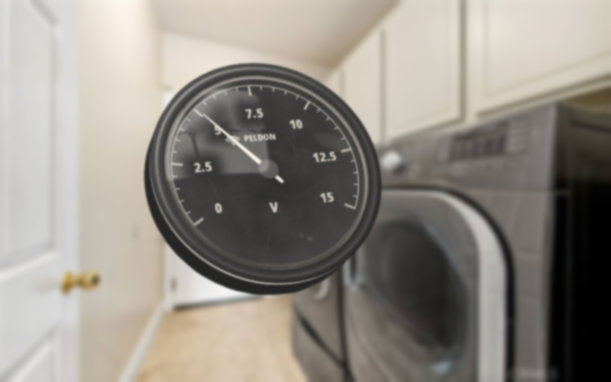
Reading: value=5 unit=V
